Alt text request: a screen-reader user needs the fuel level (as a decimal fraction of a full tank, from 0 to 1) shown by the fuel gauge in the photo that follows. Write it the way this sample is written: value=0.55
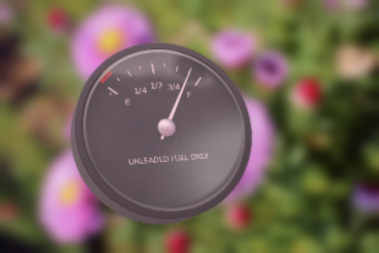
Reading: value=0.875
